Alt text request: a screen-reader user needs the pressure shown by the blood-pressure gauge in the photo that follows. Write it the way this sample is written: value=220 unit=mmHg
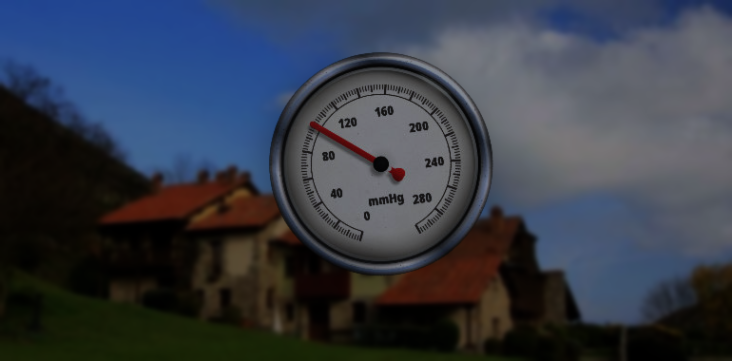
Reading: value=100 unit=mmHg
